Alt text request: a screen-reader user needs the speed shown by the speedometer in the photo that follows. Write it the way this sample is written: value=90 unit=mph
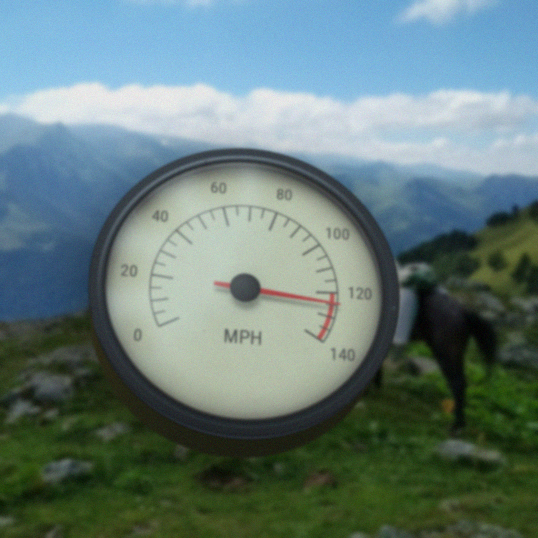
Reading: value=125 unit=mph
